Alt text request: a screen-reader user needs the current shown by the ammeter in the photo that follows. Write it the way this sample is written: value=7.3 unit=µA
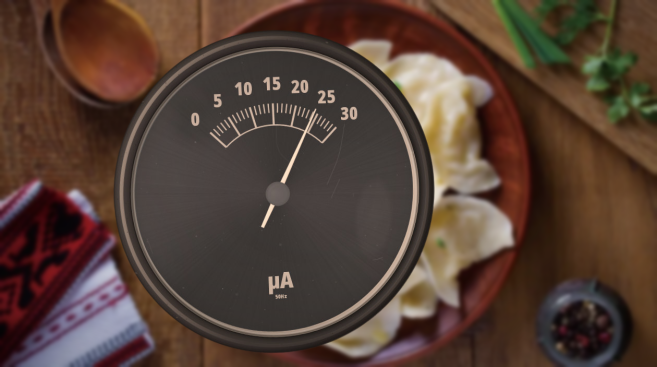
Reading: value=24 unit=µA
